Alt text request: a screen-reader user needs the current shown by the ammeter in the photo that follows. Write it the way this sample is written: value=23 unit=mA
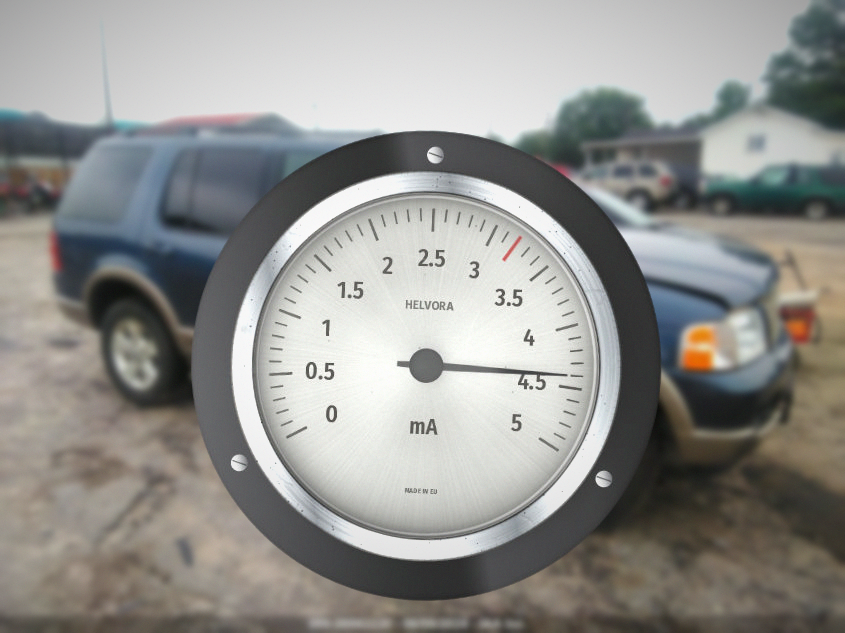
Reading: value=4.4 unit=mA
